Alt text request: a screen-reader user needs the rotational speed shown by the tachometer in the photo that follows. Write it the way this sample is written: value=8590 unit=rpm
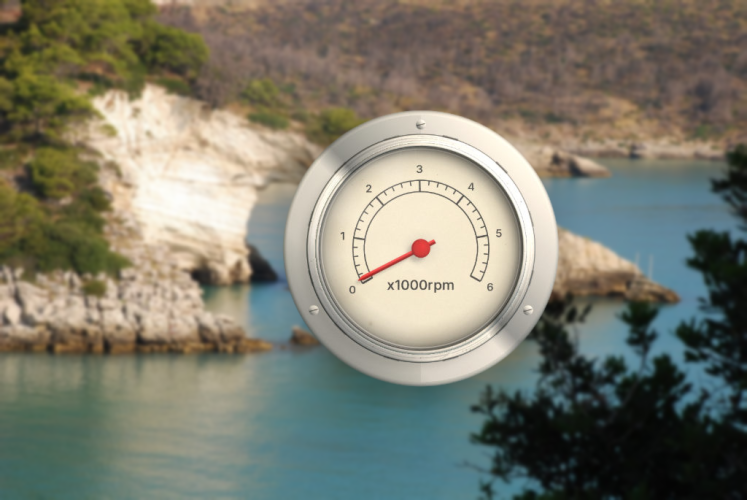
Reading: value=100 unit=rpm
